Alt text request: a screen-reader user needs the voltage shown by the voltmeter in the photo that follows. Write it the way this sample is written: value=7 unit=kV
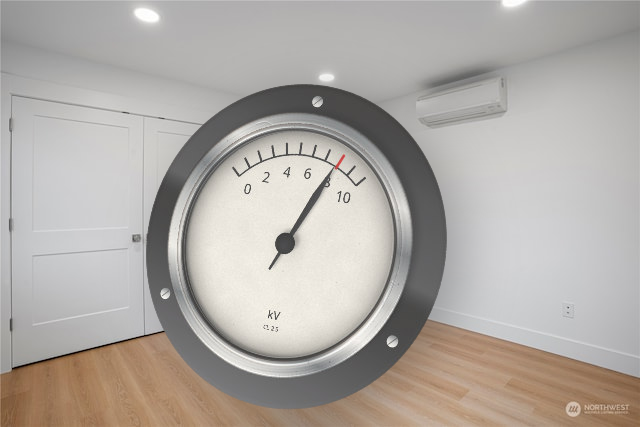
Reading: value=8 unit=kV
